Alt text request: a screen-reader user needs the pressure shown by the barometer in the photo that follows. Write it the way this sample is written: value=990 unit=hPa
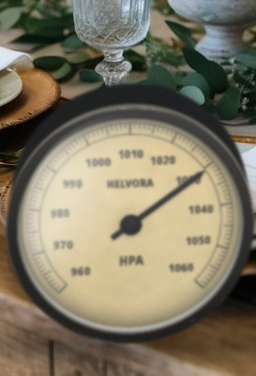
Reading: value=1030 unit=hPa
